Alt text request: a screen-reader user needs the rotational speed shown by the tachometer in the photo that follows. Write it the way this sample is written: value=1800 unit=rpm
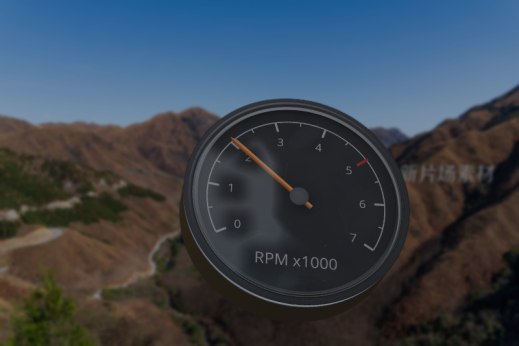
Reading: value=2000 unit=rpm
